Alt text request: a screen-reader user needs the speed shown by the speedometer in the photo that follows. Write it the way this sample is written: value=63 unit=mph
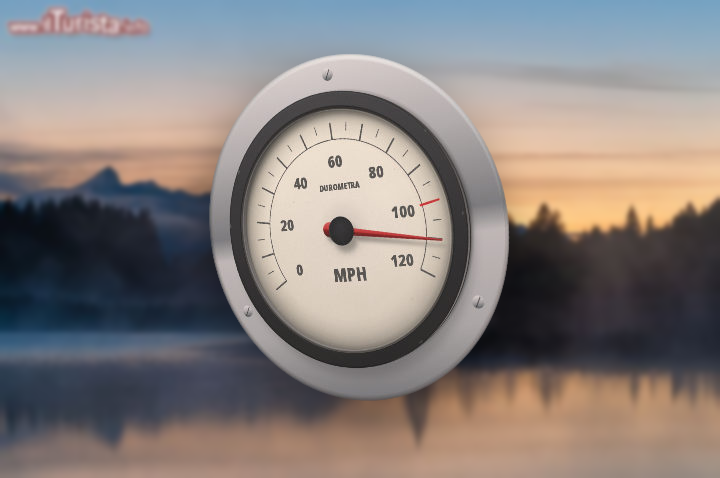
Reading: value=110 unit=mph
